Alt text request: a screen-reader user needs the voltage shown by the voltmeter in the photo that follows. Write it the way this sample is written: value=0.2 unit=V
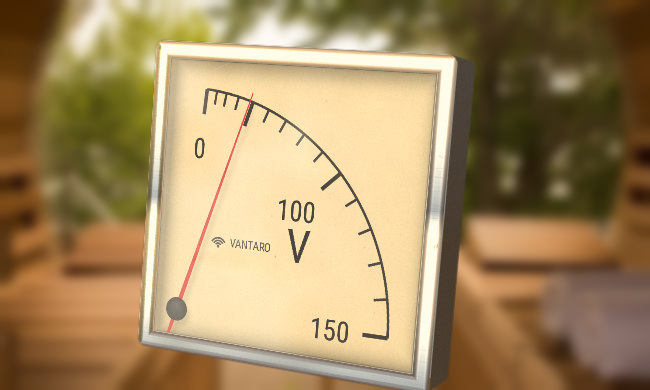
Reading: value=50 unit=V
